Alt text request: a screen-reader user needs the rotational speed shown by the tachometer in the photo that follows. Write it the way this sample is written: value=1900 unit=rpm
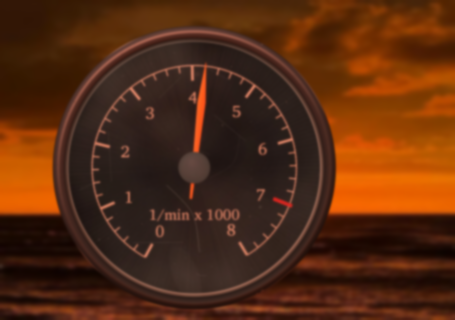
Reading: value=4200 unit=rpm
